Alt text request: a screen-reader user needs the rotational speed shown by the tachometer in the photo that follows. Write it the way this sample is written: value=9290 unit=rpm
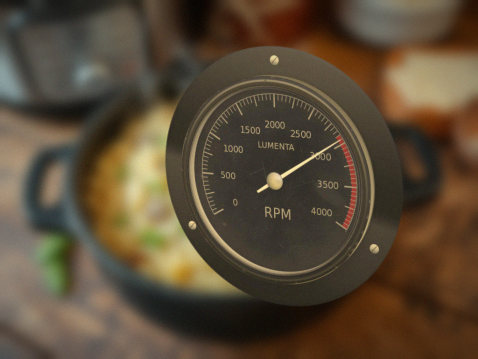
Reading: value=2950 unit=rpm
